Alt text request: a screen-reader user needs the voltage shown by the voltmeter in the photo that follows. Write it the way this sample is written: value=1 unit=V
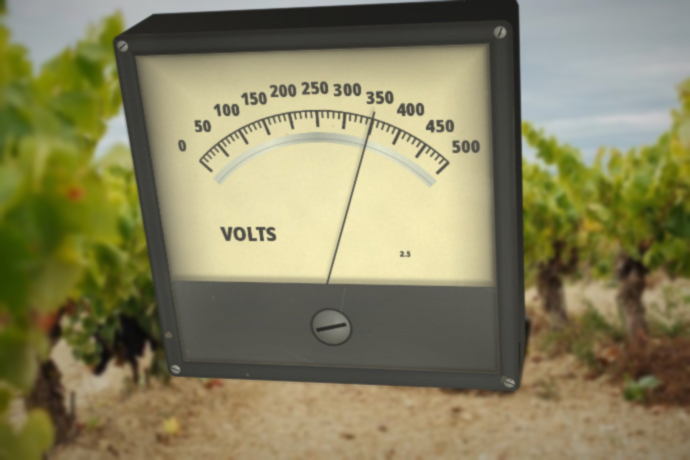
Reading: value=350 unit=V
